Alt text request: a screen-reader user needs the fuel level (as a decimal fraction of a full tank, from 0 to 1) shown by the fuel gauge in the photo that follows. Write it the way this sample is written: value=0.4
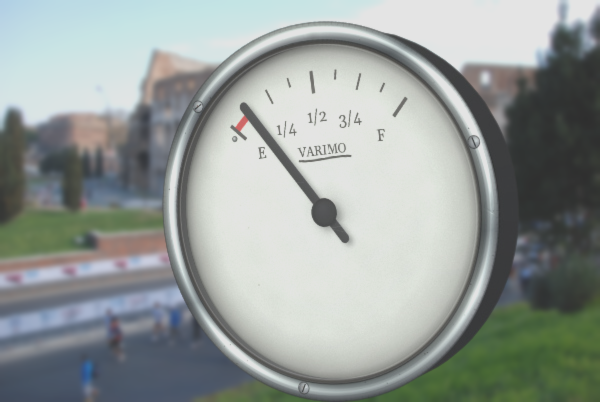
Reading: value=0.125
